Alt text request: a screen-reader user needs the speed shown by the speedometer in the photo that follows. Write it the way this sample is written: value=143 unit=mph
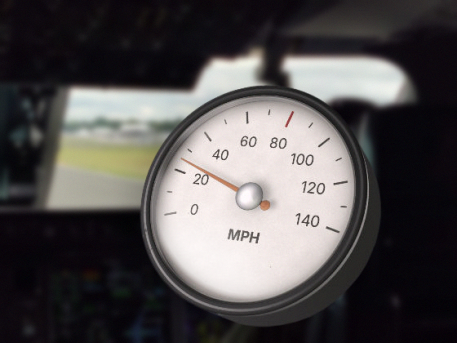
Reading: value=25 unit=mph
